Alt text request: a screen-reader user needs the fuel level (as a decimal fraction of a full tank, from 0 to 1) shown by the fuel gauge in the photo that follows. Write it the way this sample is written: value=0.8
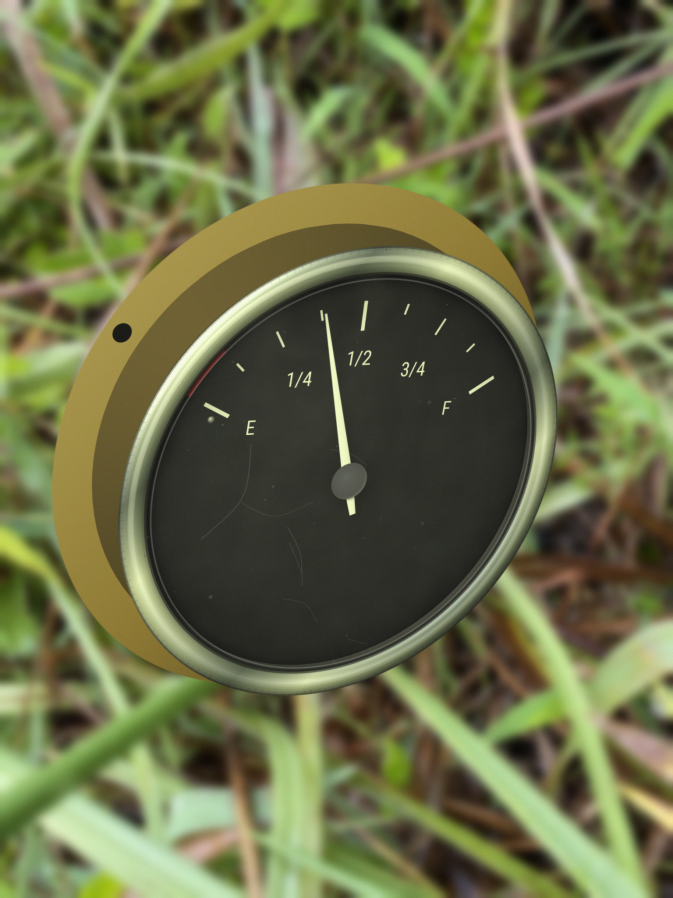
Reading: value=0.375
